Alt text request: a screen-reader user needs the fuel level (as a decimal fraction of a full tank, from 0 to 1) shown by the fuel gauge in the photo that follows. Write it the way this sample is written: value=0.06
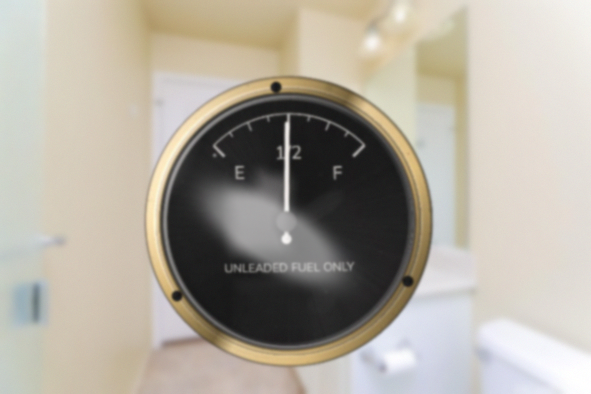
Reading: value=0.5
